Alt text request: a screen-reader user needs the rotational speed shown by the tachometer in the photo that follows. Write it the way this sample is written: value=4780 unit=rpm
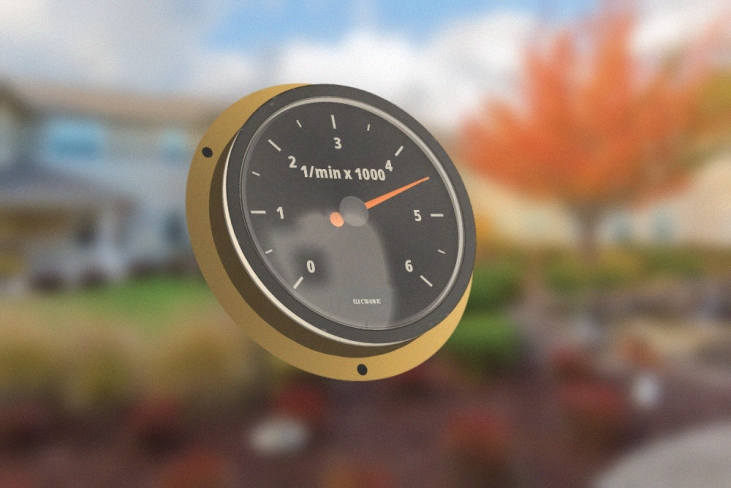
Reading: value=4500 unit=rpm
